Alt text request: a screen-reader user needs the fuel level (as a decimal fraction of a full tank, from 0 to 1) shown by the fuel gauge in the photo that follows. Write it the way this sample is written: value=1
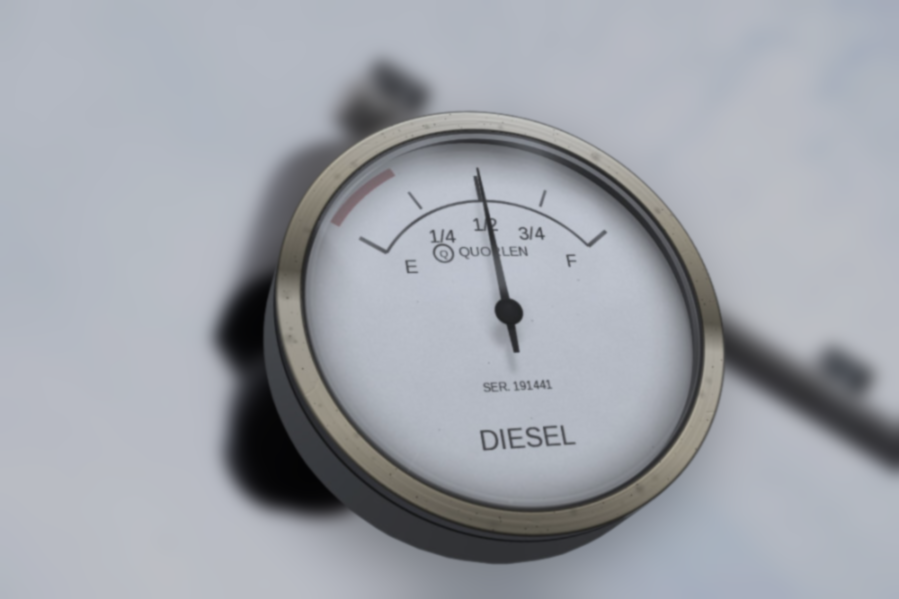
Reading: value=0.5
